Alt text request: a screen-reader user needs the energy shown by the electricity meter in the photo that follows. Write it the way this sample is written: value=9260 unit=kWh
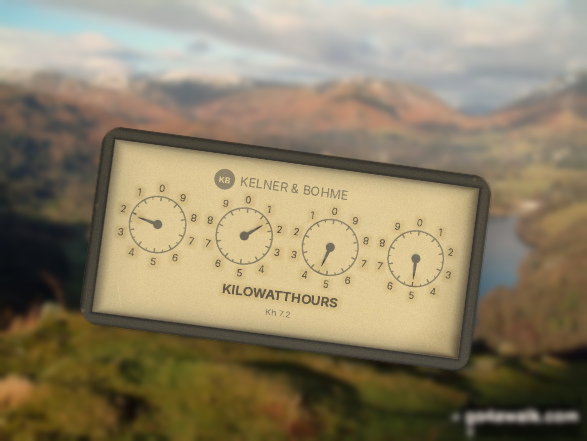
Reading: value=2145 unit=kWh
